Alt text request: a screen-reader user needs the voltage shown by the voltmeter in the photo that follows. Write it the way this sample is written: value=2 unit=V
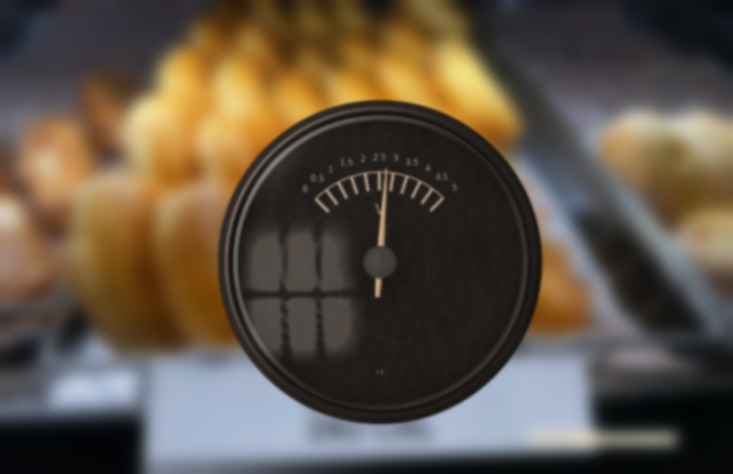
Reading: value=2.75 unit=V
